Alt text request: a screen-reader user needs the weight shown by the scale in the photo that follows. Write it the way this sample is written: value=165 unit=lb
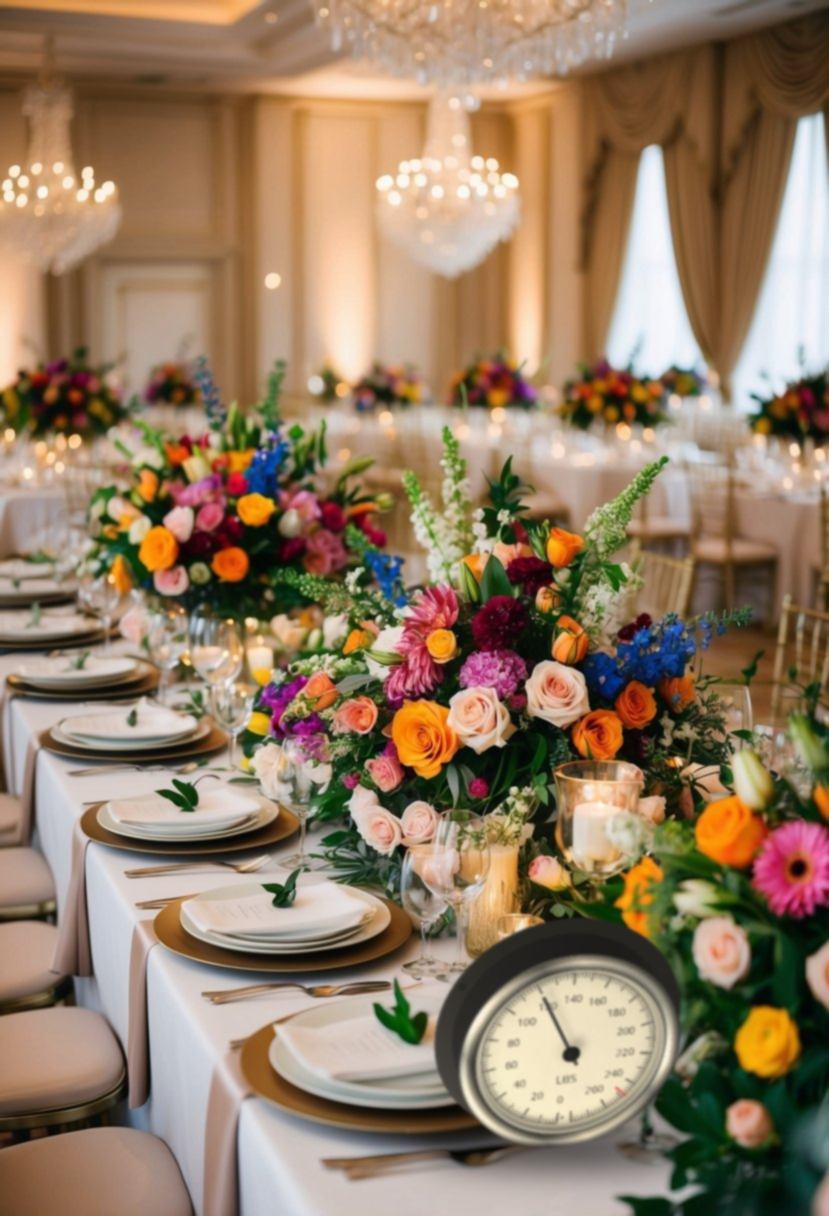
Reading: value=120 unit=lb
